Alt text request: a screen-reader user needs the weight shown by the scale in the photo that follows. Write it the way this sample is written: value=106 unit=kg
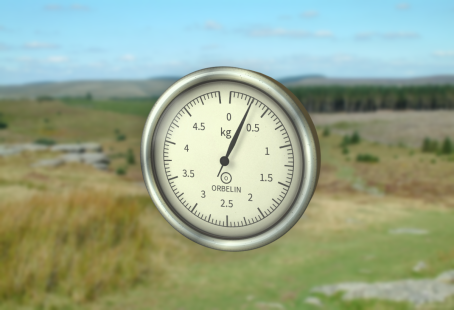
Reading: value=0.3 unit=kg
